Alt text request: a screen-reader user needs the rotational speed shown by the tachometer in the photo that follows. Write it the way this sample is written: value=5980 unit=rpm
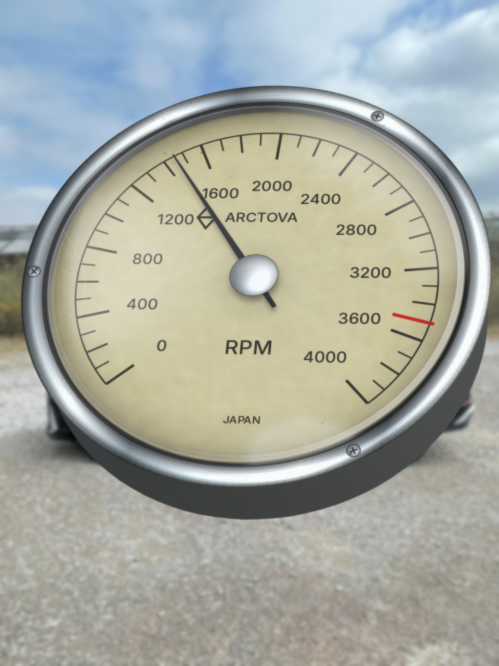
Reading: value=1450 unit=rpm
